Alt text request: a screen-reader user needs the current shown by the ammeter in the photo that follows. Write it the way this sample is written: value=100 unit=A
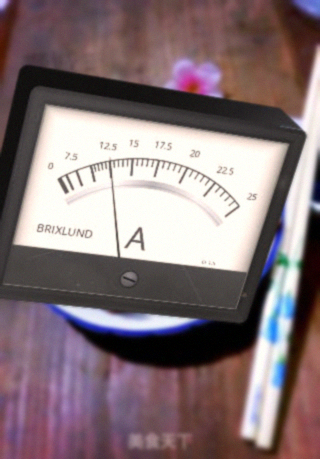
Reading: value=12.5 unit=A
